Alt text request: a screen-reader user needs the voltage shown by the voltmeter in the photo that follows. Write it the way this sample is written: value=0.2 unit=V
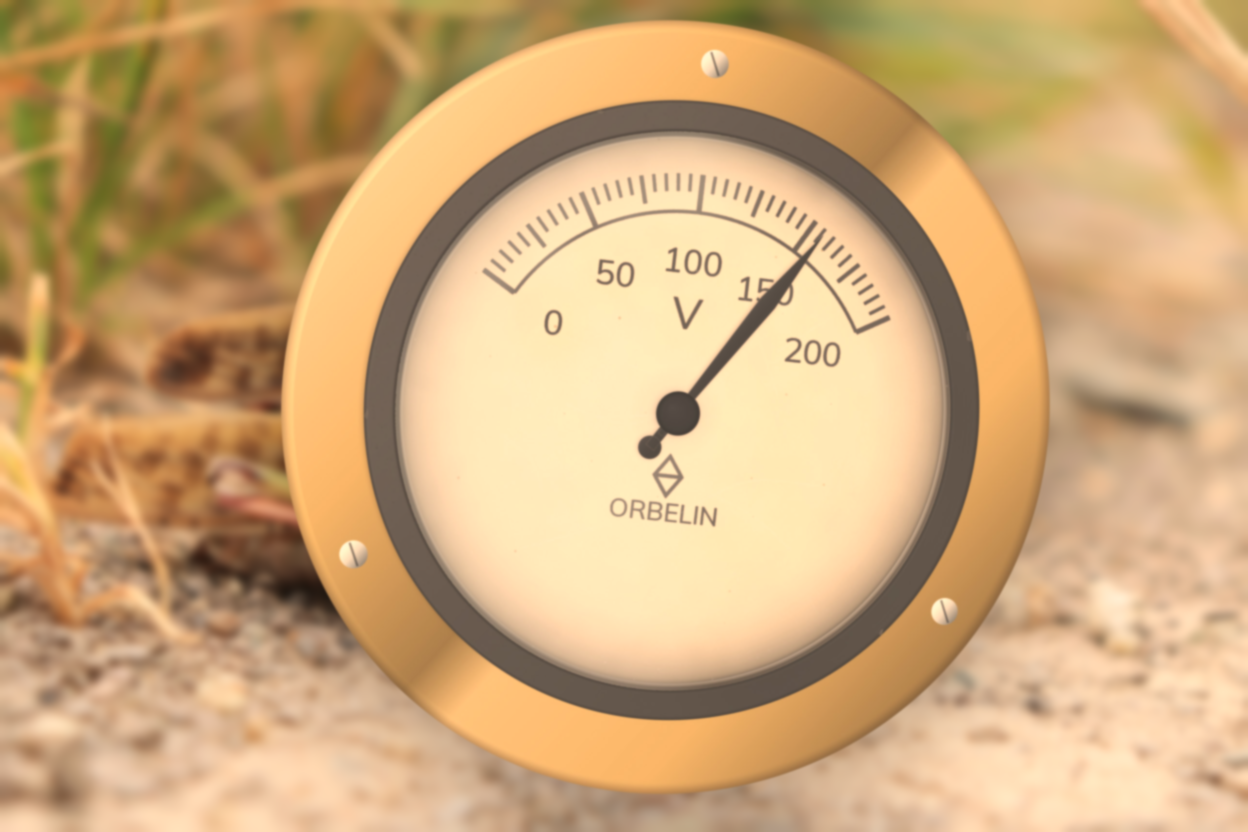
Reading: value=155 unit=V
